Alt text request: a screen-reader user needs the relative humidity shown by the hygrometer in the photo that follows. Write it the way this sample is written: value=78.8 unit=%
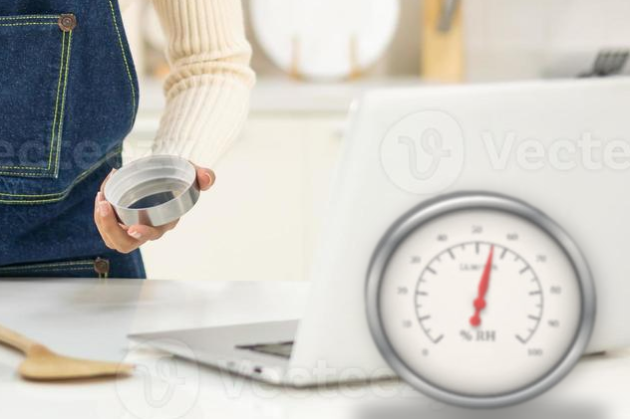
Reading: value=55 unit=%
